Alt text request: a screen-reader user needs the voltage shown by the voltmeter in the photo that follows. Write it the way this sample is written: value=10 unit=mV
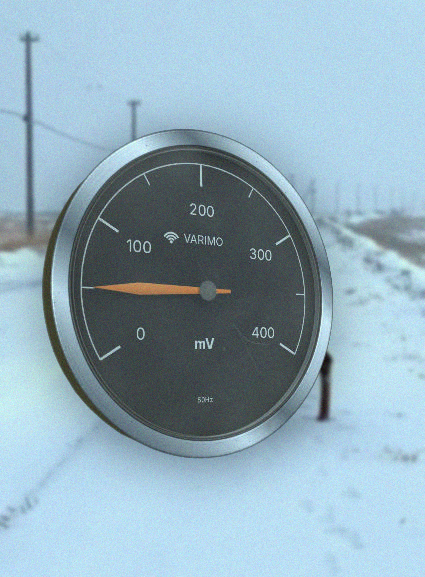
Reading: value=50 unit=mV
